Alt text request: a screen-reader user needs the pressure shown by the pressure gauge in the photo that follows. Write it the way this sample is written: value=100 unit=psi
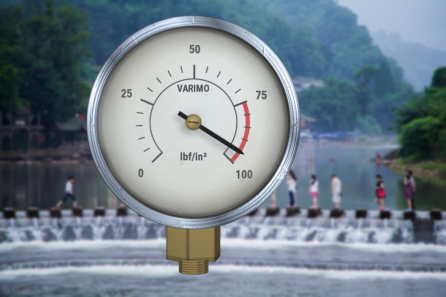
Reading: value=95 unit=psi
